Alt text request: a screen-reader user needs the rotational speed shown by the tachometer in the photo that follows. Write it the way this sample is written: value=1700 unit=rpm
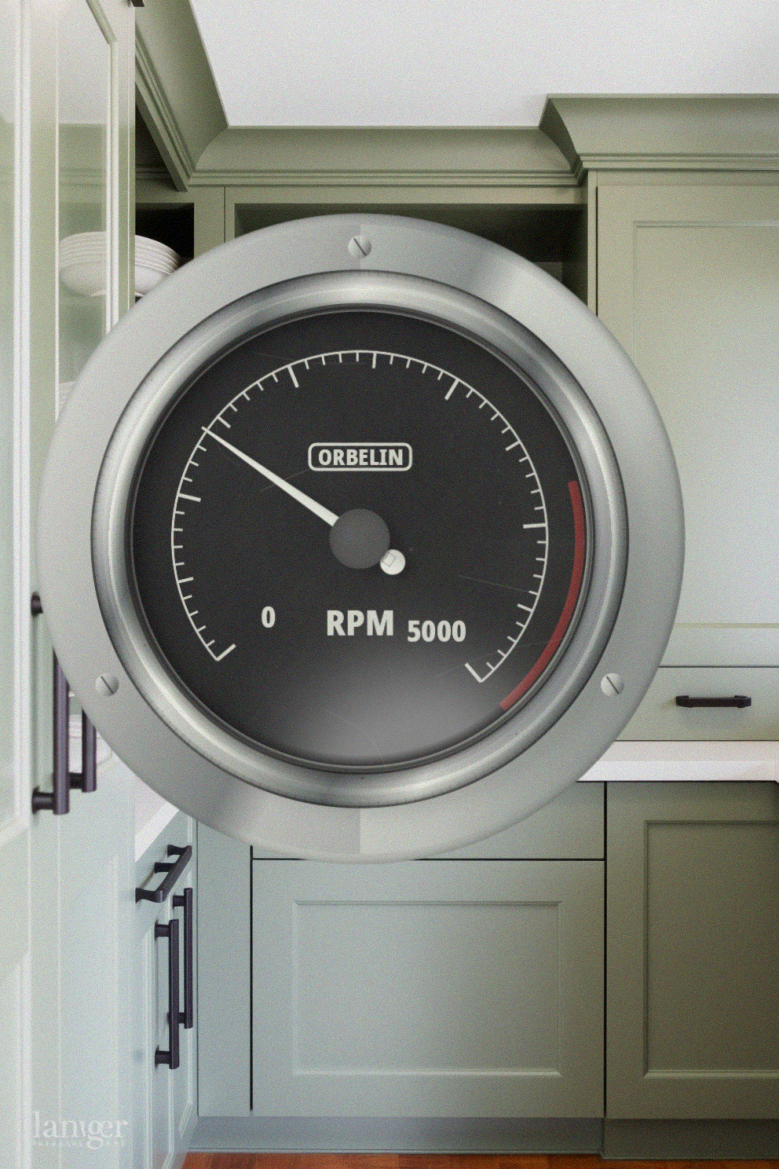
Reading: value=1400 unit=rpm
